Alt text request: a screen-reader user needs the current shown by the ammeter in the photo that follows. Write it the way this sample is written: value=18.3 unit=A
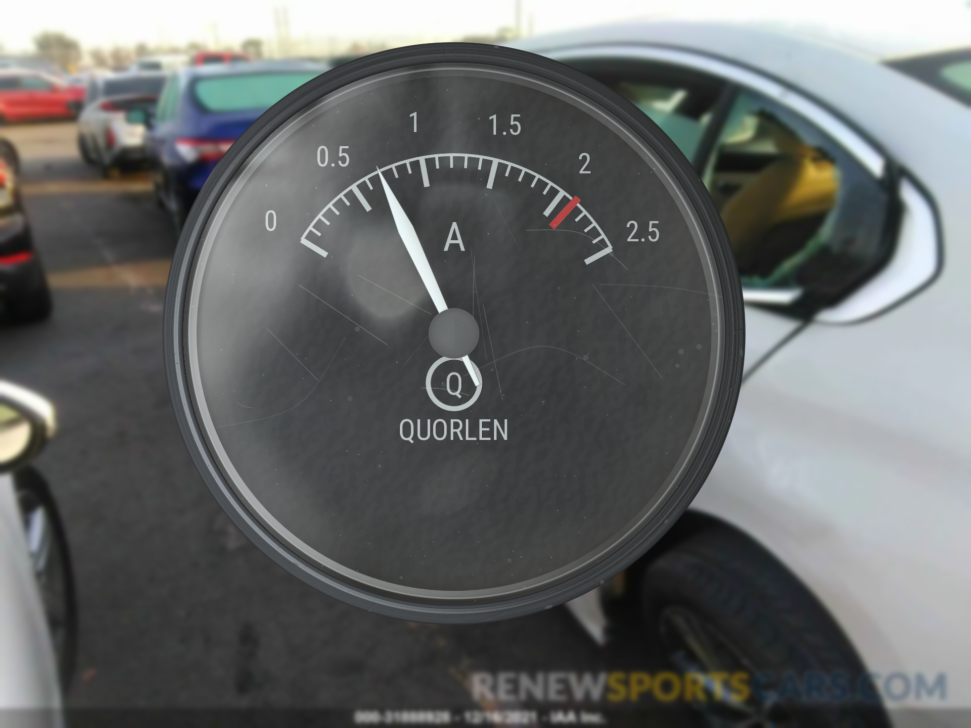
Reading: value=0.7 unit=A
